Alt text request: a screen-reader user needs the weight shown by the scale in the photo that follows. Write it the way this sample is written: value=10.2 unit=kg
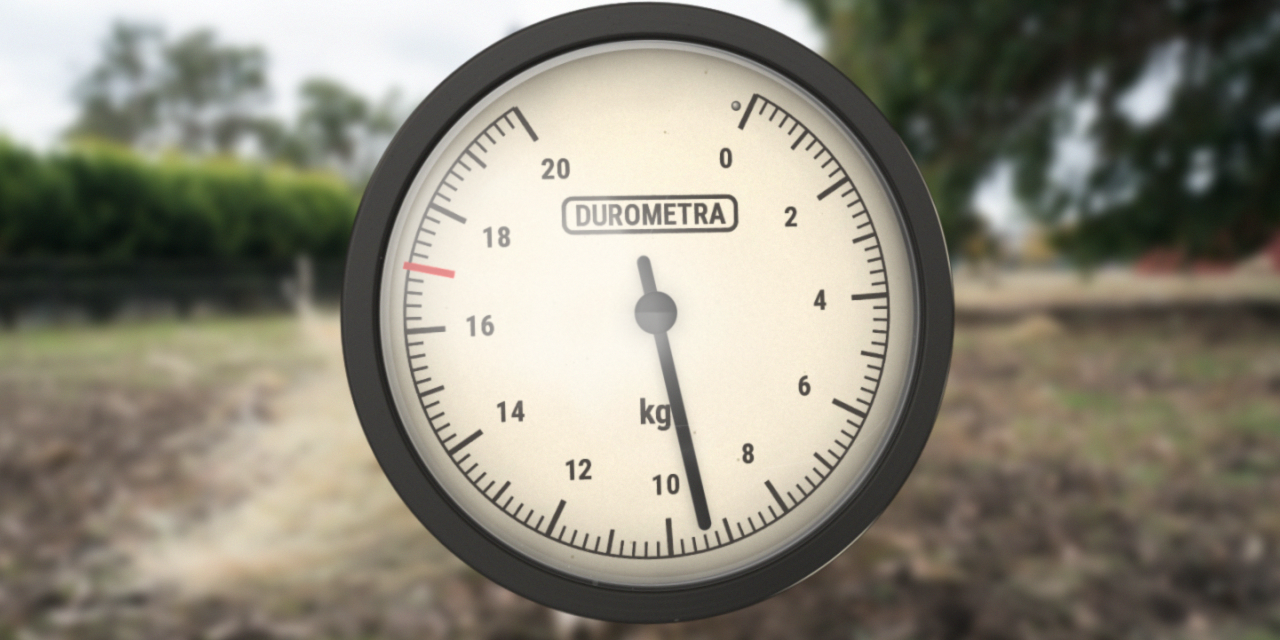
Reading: value=9.4 unit=kg
